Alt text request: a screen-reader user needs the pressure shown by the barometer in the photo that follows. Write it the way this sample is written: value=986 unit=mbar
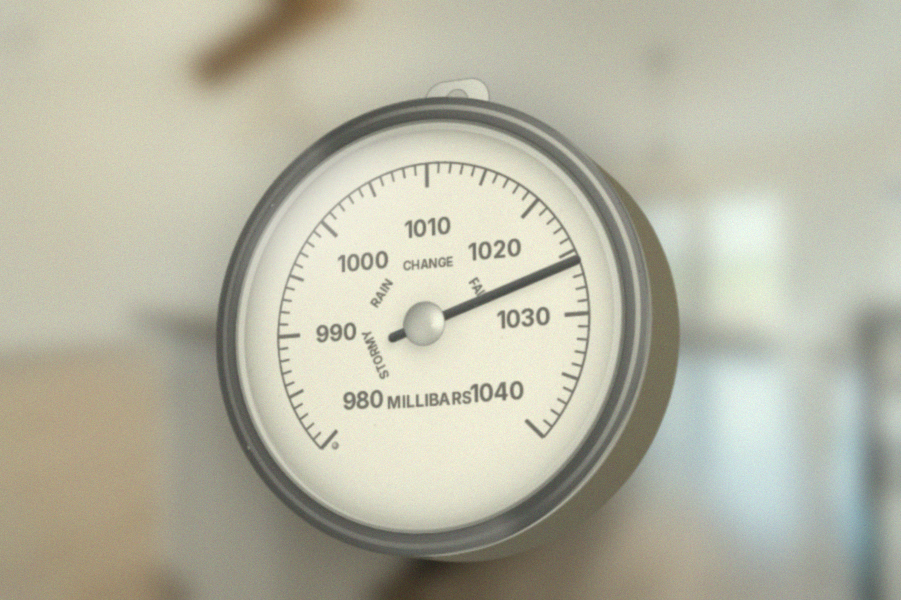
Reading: value=1026 unit=mbar
